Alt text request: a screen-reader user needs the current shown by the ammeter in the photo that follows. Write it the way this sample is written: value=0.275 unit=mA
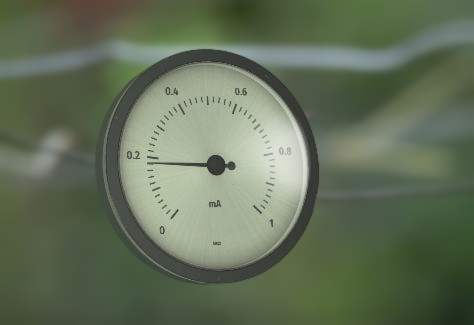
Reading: value=0.18 unit=mA
